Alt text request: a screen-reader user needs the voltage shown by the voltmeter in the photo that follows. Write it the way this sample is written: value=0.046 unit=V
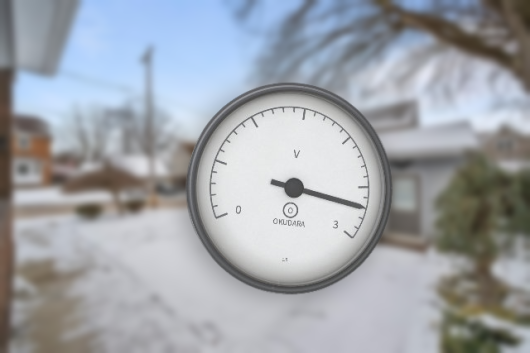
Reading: value=2.7 unit=V
